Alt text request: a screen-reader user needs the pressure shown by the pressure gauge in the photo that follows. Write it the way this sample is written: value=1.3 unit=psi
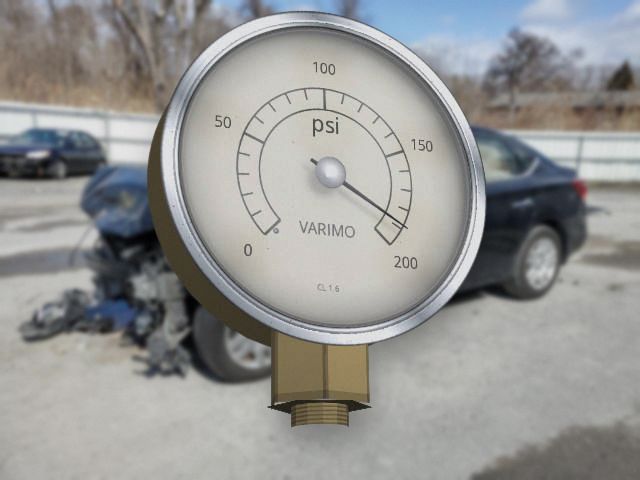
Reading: value=190 unit=psi
